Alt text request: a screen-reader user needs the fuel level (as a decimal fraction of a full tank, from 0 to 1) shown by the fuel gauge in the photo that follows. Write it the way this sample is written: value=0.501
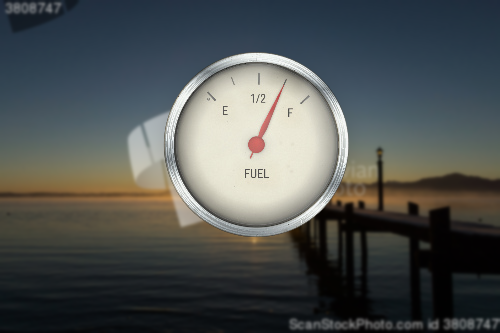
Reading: value=0.75
